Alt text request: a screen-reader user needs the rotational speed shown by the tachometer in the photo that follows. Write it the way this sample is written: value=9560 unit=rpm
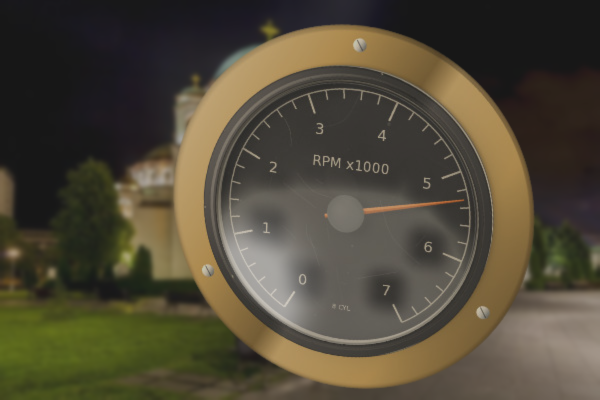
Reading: value=5300 unit=rpm
